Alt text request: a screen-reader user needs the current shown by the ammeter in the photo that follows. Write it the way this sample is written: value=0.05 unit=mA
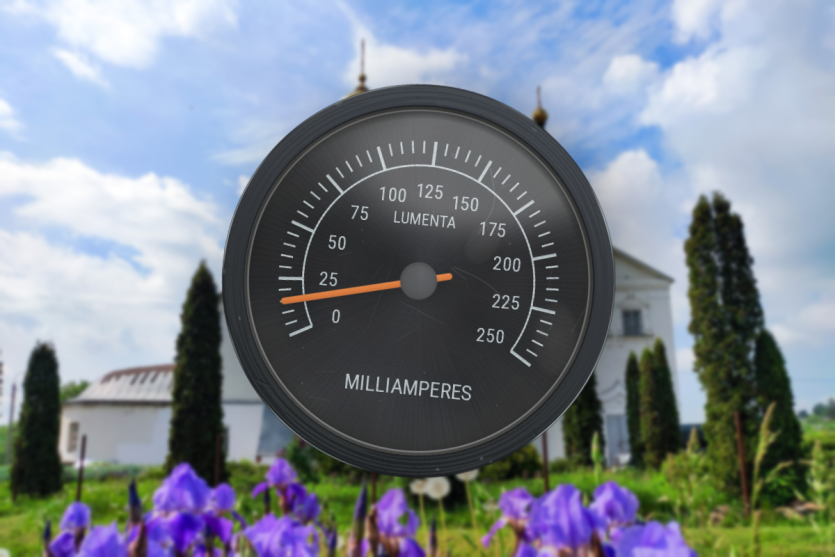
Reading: value=15 unit=mA
